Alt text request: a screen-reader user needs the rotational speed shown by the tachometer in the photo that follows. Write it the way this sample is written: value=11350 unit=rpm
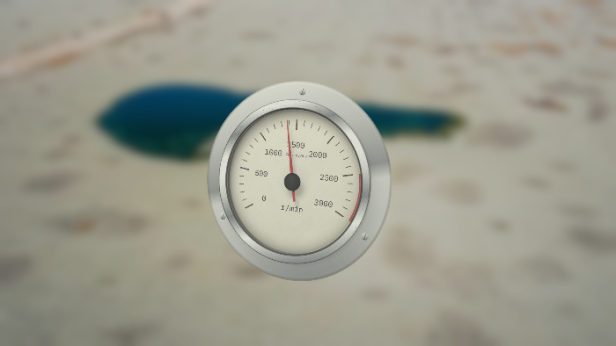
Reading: value=1400 unit=rpm
